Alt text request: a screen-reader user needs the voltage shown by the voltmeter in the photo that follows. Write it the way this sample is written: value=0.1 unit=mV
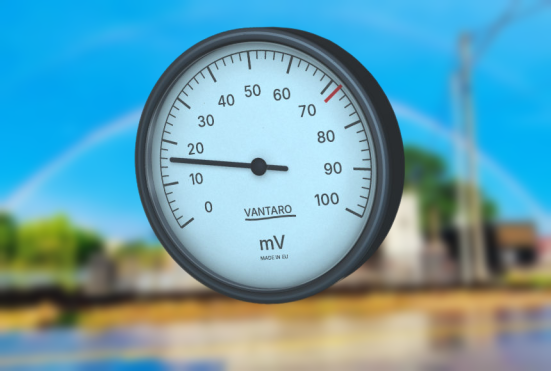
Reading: value=16 unit=mV
